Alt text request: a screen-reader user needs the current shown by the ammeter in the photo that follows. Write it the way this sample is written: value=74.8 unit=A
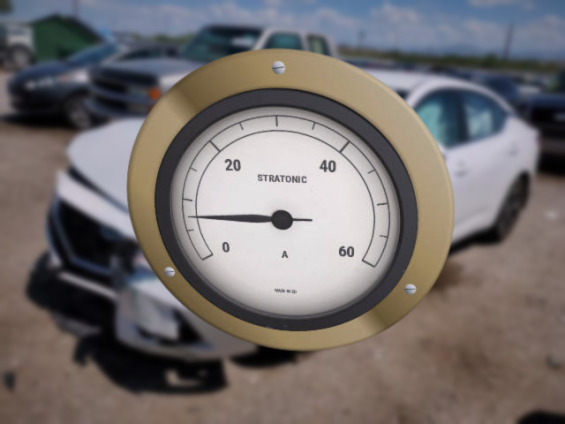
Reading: value=7.5 unit=A
